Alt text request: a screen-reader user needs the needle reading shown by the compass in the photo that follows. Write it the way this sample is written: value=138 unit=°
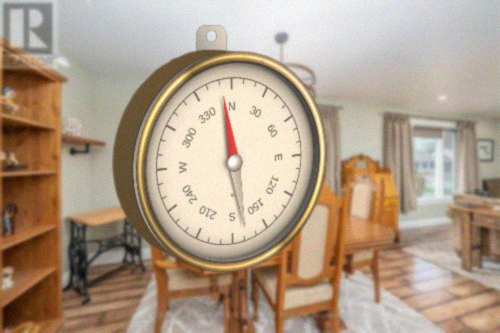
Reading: value=350 unit=°
